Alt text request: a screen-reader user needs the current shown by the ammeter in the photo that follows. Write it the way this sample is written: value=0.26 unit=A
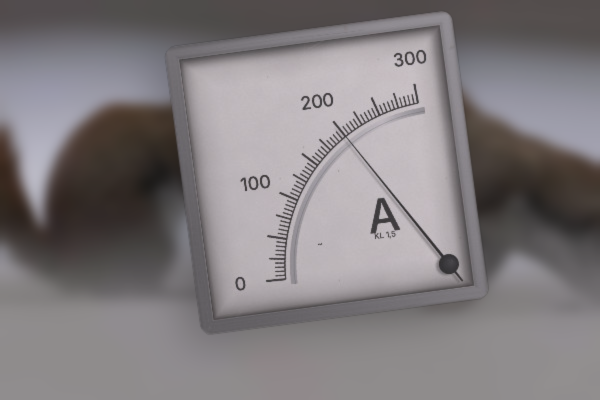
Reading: value=200 unit=A
